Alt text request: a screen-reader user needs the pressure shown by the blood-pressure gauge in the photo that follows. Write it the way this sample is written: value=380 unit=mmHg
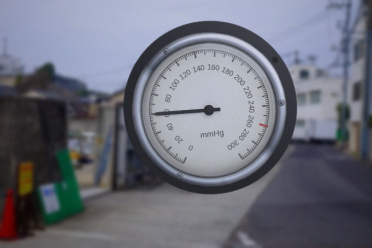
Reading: value=60 unit=mmHg
